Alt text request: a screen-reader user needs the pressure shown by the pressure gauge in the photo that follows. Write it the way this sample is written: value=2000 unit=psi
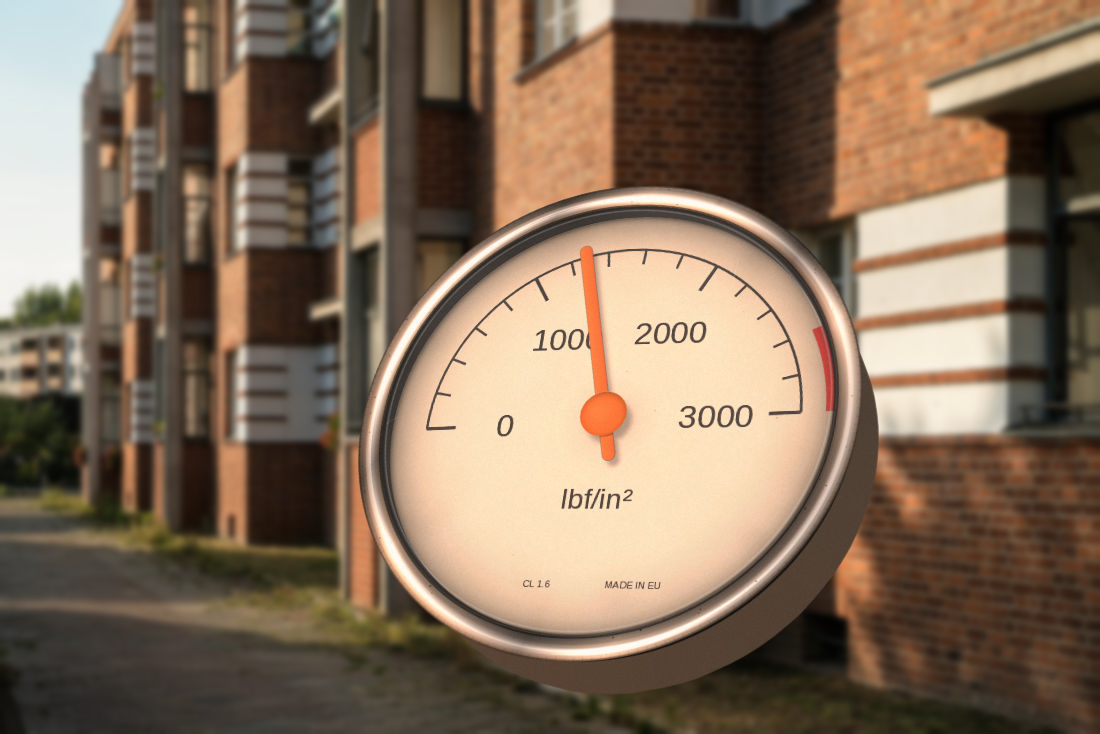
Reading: value=1300 unit=psi
